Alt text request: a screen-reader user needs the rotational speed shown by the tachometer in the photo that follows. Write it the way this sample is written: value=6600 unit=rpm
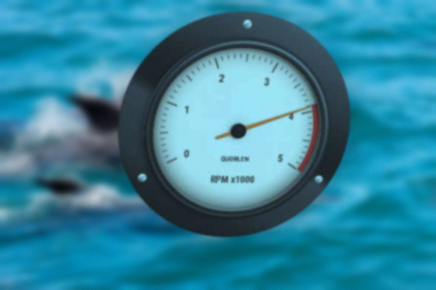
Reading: value=3900 unit=rpm
